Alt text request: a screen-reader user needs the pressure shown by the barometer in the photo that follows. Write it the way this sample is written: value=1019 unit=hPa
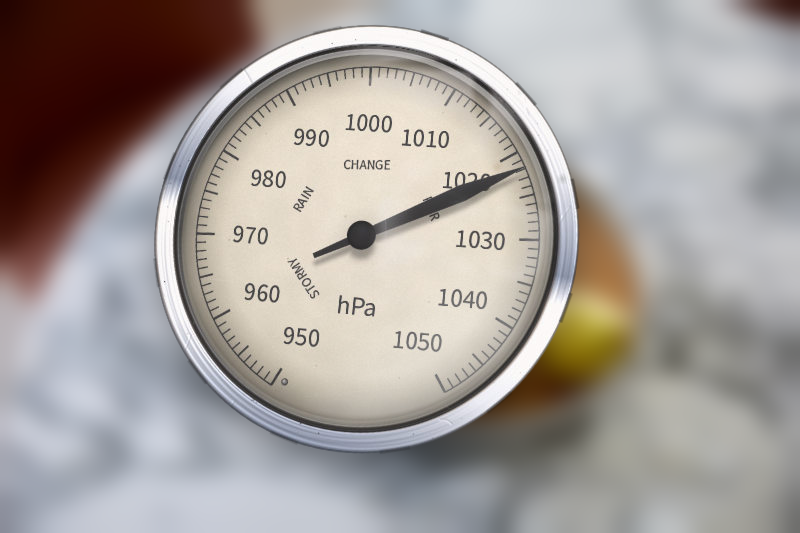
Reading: value=1022 unit=hPa
